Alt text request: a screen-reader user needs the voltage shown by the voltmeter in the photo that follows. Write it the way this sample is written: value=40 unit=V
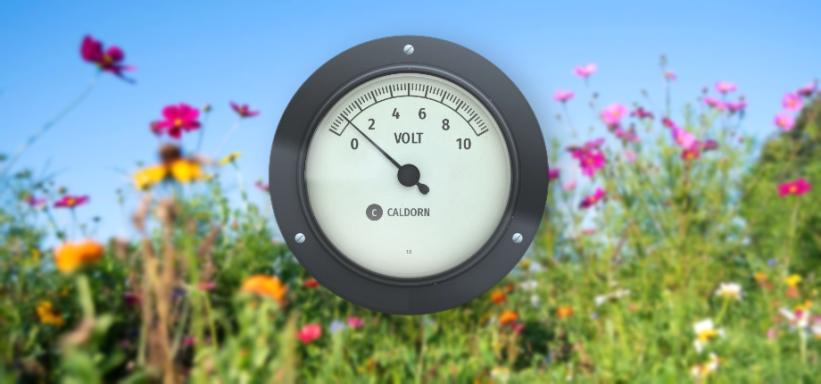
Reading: value=1 unit=V
